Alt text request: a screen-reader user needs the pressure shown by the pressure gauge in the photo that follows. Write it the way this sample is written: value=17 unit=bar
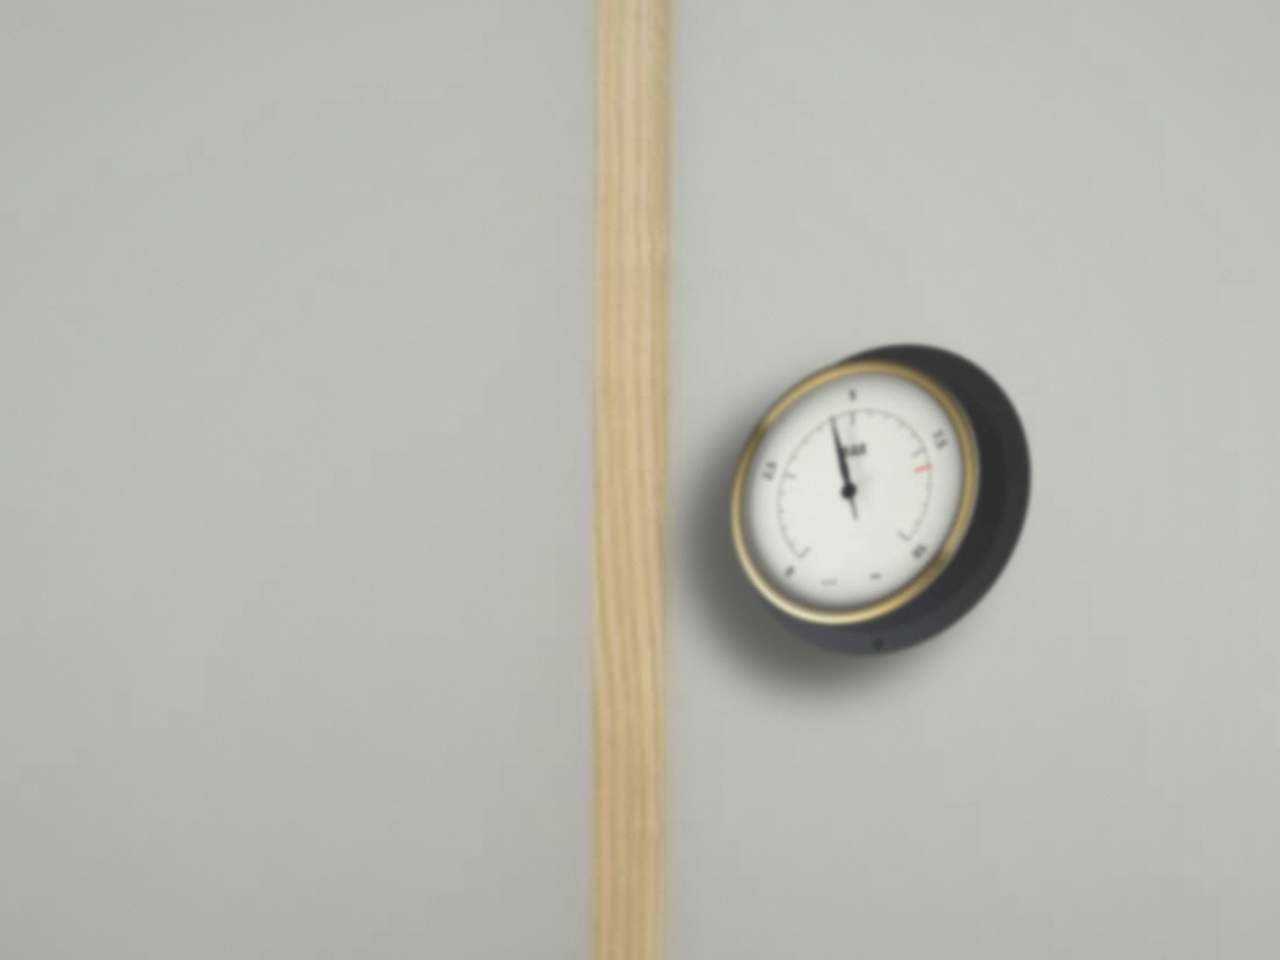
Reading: value=4.5 unit=bar
